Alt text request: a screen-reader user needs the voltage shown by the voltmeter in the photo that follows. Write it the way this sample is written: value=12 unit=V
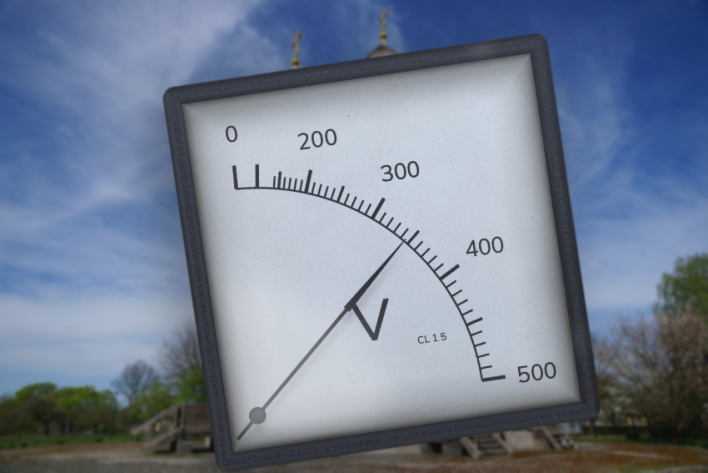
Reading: value=345 unit=V
